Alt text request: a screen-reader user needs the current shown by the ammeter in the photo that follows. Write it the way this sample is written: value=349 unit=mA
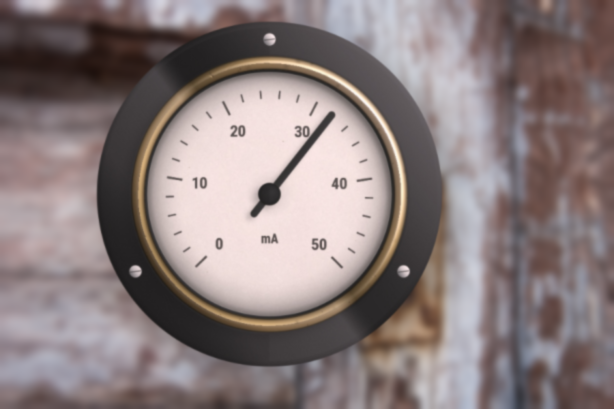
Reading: value=32 unit=mA
